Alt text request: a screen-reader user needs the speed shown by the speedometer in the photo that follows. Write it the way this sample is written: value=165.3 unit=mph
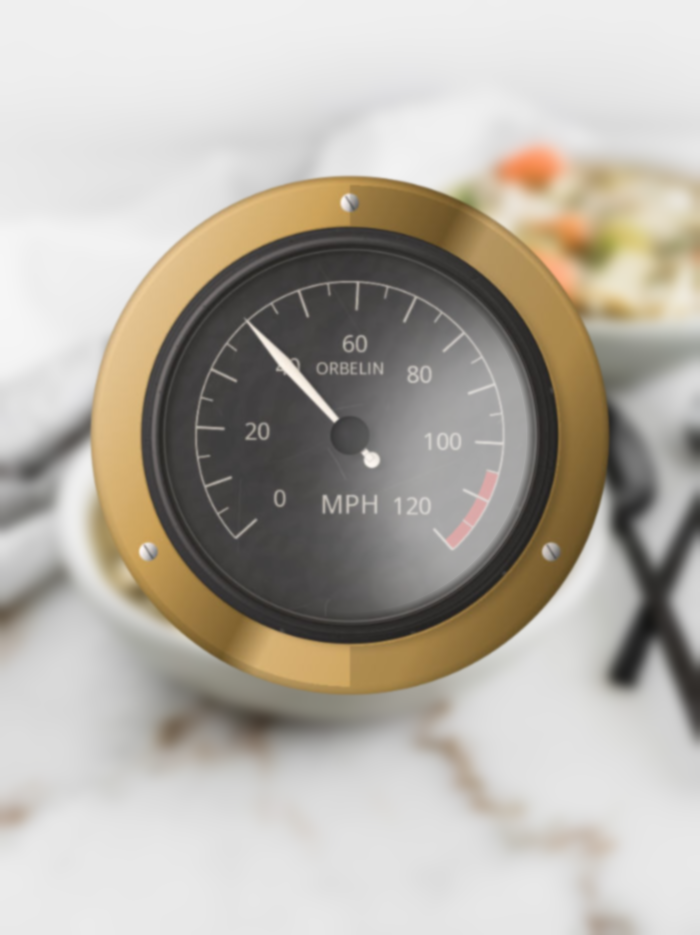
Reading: value=40 unit=mph
